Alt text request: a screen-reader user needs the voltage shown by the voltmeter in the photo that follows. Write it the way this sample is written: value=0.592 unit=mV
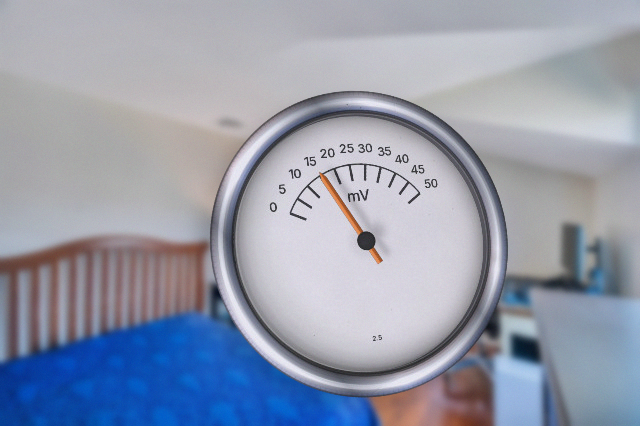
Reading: value=15 unit=mV
